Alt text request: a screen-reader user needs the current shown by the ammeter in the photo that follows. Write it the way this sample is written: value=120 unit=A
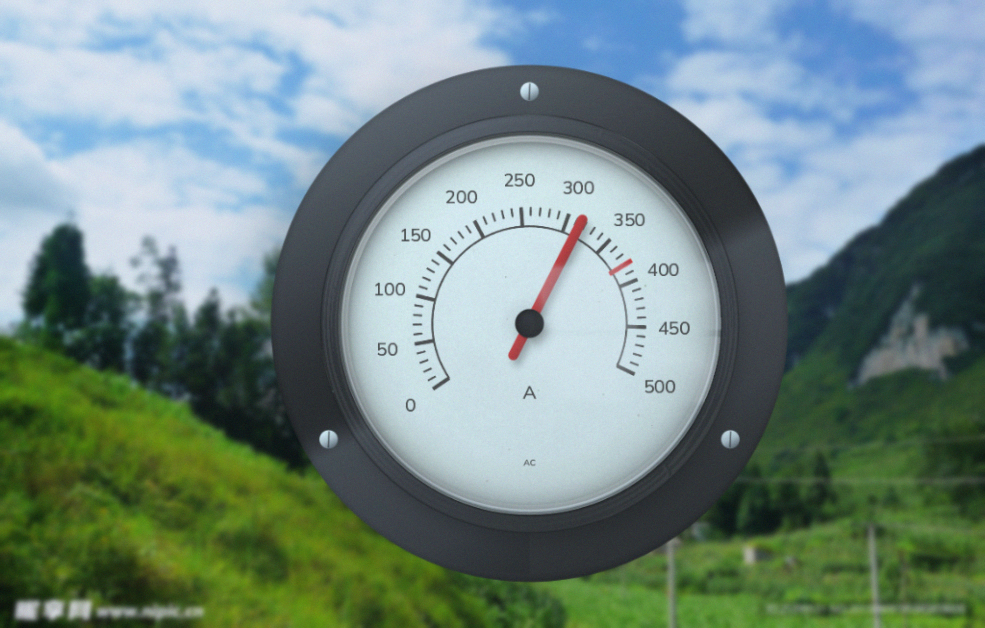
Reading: value=315 unit=A
